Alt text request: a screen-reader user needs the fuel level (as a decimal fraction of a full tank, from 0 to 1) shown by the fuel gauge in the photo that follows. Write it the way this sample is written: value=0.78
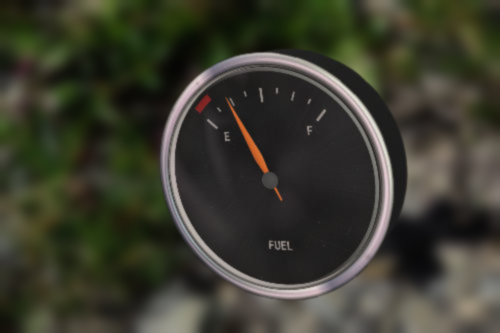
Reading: value=0.25
